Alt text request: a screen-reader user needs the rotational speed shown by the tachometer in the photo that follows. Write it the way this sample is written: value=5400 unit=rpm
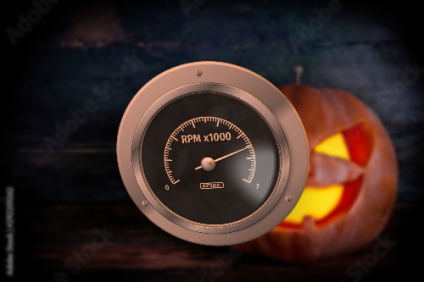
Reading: value=5500 unit=rpm
